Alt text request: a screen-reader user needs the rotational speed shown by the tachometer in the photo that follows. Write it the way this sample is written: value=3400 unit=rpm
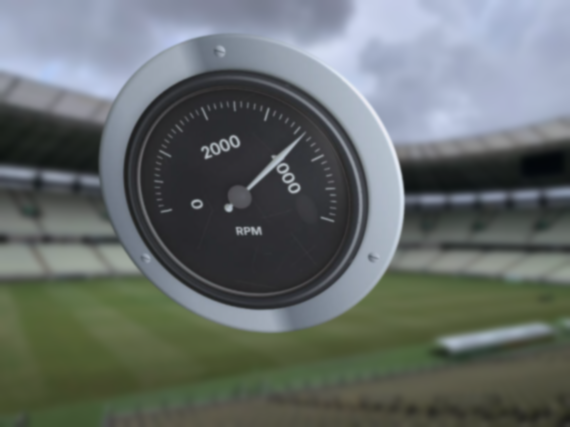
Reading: value=3600 unit=rpm
